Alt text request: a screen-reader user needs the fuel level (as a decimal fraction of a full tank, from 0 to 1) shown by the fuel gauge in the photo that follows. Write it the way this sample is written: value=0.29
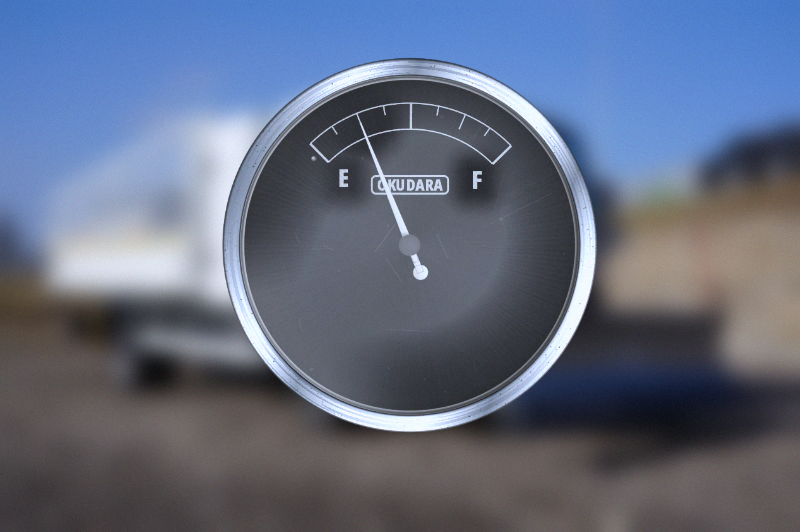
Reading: value=0.25
